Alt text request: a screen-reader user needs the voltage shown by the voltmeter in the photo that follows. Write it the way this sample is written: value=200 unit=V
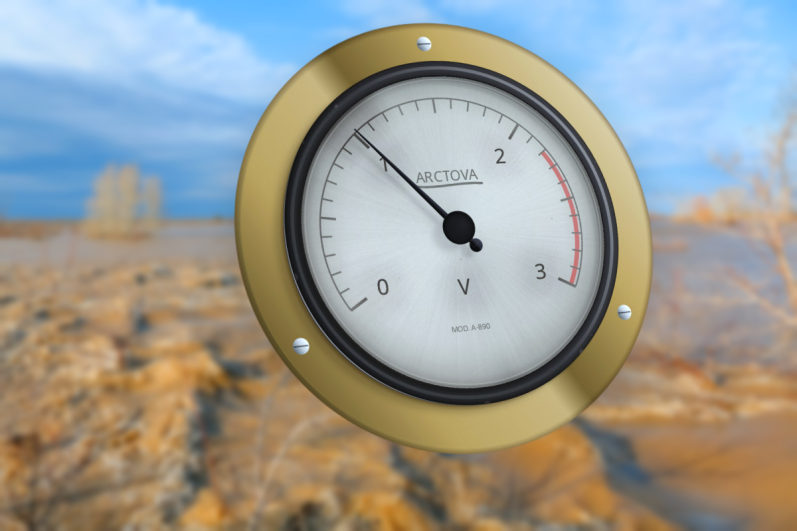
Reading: value=1 unit=V
